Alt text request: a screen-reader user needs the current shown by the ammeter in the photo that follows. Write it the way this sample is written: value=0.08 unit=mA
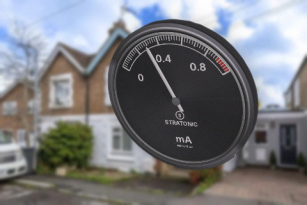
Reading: value=0.3 unit=mA
